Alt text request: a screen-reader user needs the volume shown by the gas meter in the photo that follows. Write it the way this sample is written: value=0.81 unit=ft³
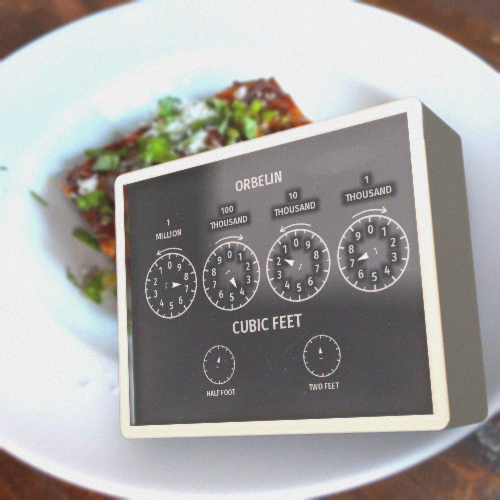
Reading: value=741700 unit=ft³
